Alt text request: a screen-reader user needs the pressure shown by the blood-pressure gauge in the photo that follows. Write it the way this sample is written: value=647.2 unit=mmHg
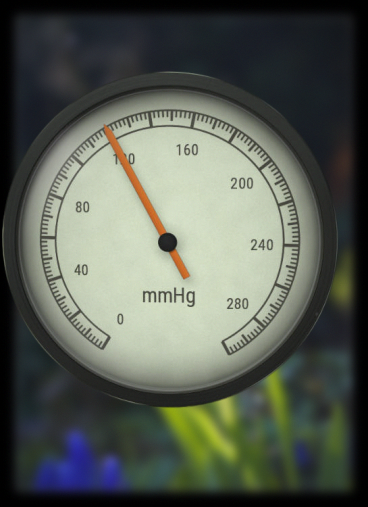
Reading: value=120 unit=mmHg
